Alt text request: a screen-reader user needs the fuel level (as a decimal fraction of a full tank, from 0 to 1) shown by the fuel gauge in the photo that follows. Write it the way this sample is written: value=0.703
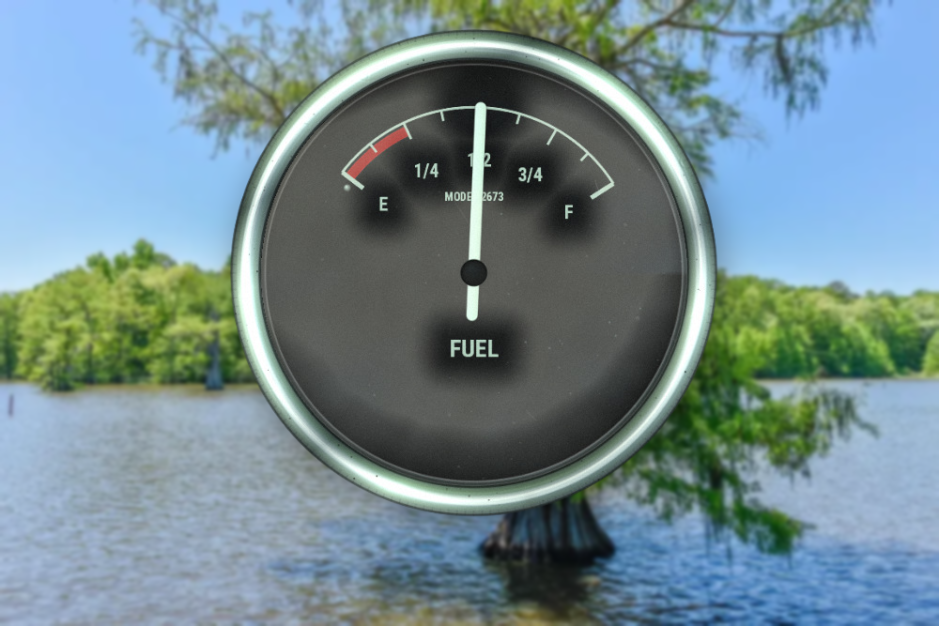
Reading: value=0.5
